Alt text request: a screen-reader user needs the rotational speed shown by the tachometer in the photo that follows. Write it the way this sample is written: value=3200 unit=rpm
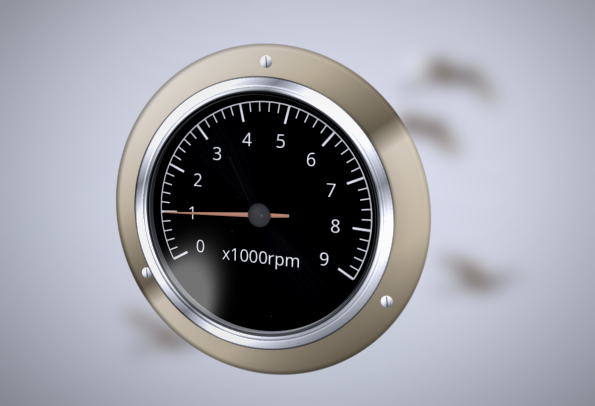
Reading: value=1000 unit=rpm
